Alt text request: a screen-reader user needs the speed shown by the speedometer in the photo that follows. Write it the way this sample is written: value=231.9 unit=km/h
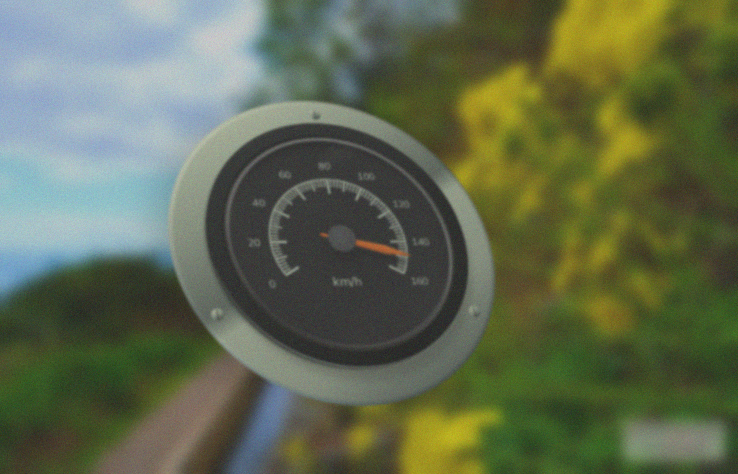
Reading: value=150 unit=km/h
